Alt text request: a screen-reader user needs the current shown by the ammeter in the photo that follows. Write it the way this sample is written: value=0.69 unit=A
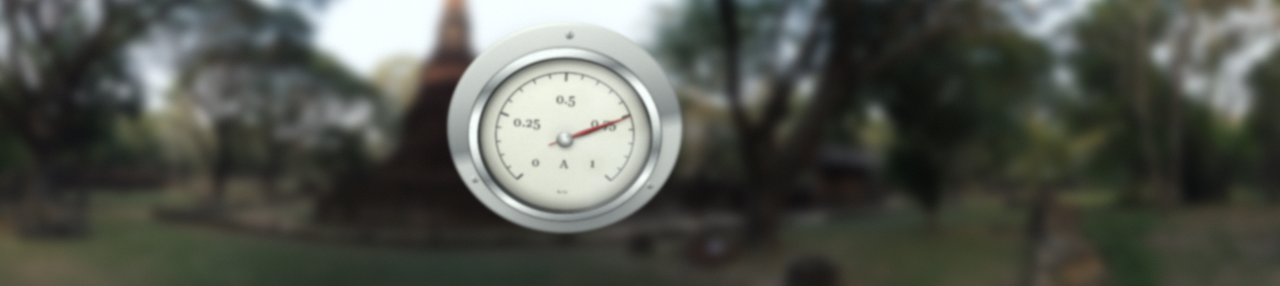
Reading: value=0.75 unit=A
